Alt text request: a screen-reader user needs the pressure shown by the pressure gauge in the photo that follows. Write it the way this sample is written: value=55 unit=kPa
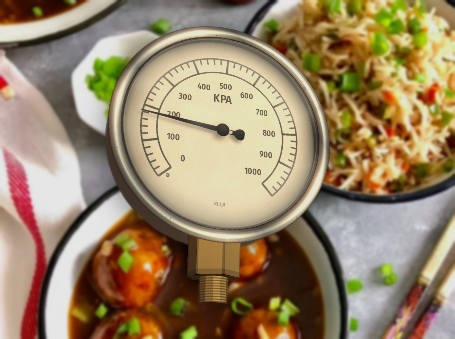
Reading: value=180 unit=kPa
